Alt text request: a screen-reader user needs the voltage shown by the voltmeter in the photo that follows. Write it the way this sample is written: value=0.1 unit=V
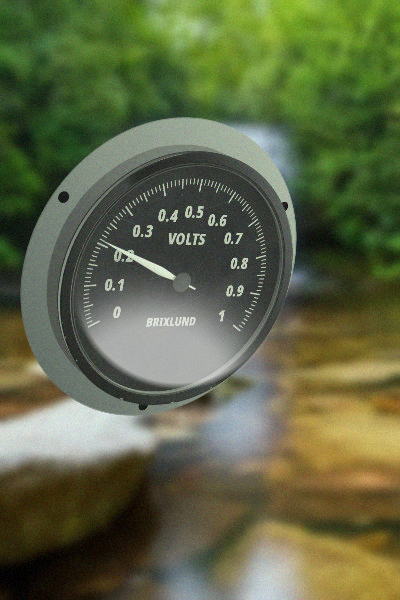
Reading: value=0.21 unit=V
